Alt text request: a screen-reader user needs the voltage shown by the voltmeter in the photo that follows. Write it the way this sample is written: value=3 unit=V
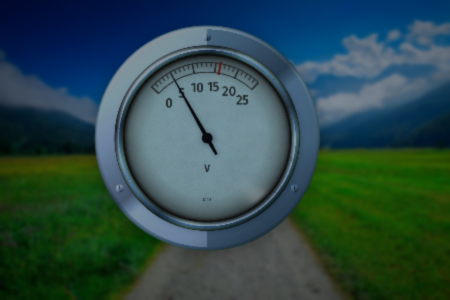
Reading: value=5 unit=V
